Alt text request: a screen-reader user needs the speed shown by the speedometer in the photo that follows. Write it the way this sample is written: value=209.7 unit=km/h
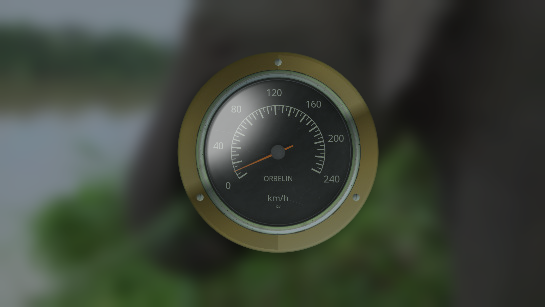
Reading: value=10 unit=km/h
